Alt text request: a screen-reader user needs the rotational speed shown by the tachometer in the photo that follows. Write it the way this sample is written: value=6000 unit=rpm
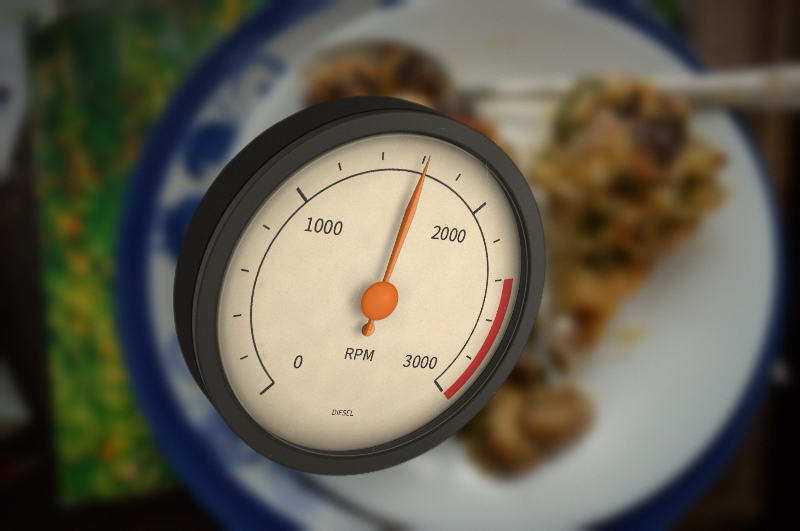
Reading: value=1600 unit=rpm
